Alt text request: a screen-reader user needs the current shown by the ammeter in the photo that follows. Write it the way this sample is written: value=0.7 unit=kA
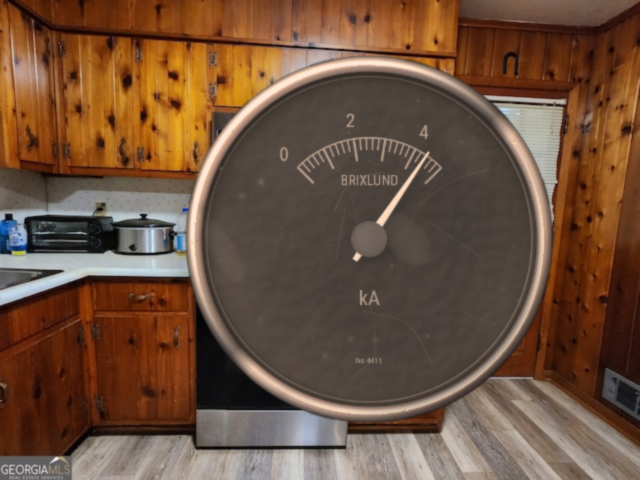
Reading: value=4.4 unit=kA
